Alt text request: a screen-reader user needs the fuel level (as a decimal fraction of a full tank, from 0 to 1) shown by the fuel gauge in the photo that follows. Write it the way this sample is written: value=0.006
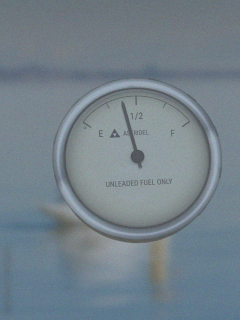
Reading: value=0.375
